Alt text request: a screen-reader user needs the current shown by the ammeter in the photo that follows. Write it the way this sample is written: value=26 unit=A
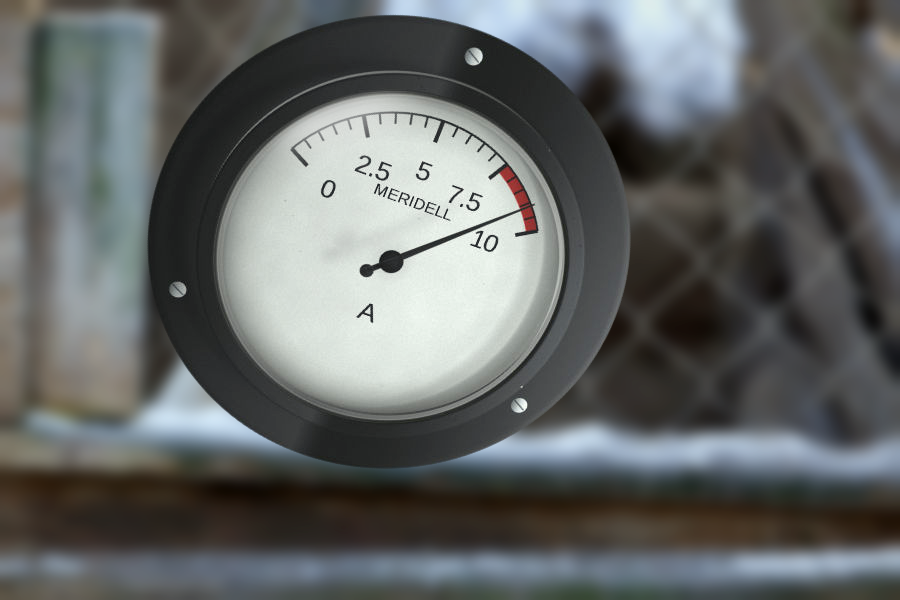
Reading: value=9 unit=A
